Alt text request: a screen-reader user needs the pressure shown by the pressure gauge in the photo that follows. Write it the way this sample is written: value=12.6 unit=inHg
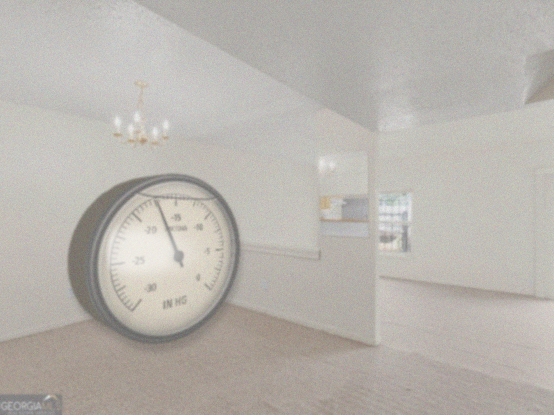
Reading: value=-17.5 unit=inHg
